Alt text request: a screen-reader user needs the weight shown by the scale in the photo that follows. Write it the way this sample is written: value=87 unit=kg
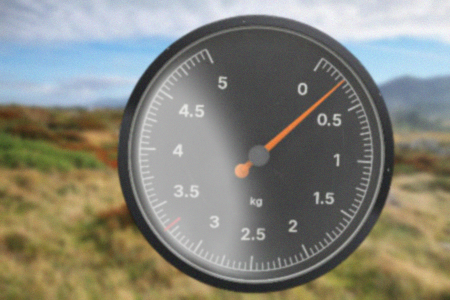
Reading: value=0.25 unit=kg
